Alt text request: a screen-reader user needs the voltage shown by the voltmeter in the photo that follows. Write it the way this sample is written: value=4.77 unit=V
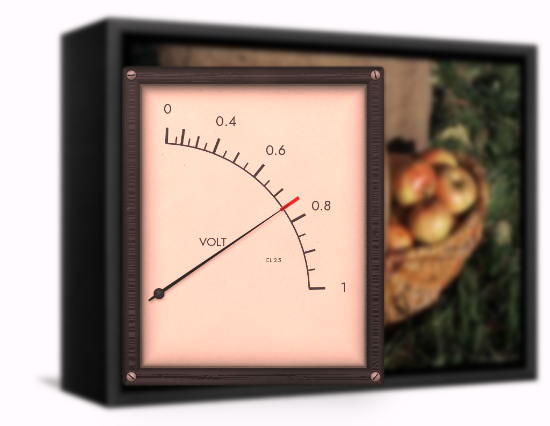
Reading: value=0.75 unit=V
